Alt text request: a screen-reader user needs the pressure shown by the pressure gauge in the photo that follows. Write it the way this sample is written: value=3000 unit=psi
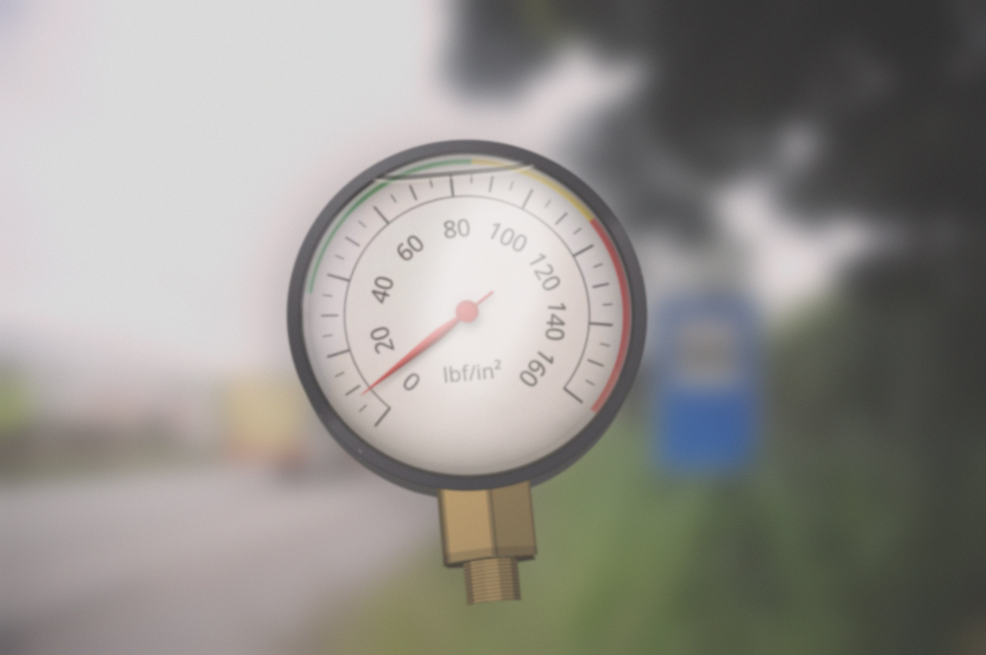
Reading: value=7.5 unit=psi
